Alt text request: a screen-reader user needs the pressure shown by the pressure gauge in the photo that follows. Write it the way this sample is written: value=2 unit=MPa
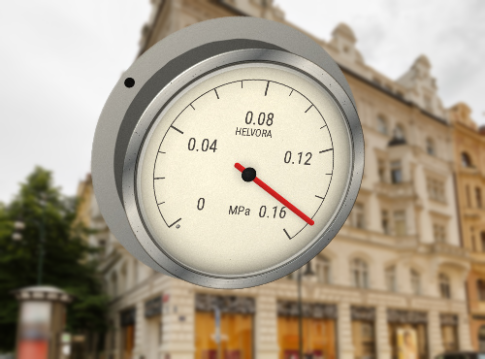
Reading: value=0.15 unit=MPa
